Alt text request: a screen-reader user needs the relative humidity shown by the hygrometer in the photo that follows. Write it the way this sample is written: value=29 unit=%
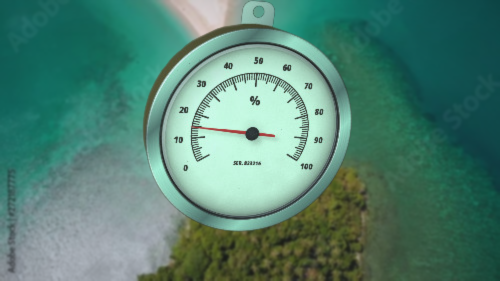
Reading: value=15 unit=%
